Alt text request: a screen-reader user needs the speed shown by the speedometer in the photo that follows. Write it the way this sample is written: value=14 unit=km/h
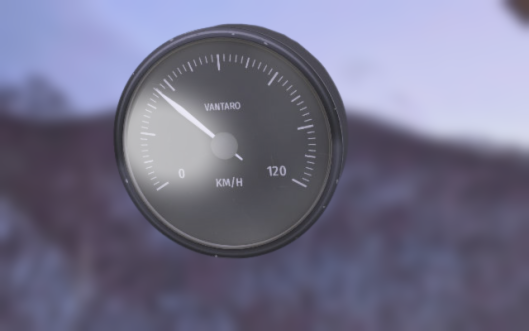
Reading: value=36 unit=km/h
